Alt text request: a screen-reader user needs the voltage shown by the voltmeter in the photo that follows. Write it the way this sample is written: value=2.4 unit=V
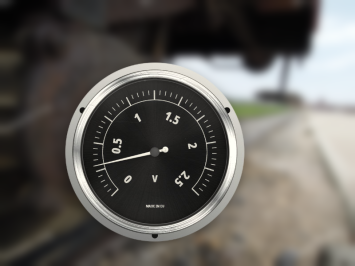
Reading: value=0.3 unit=V
